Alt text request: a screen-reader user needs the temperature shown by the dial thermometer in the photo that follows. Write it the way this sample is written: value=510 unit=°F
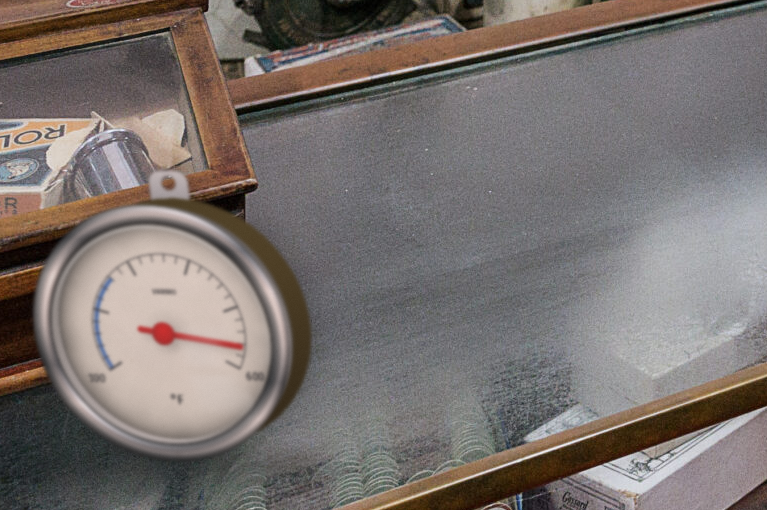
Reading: value=560 unit=°F
